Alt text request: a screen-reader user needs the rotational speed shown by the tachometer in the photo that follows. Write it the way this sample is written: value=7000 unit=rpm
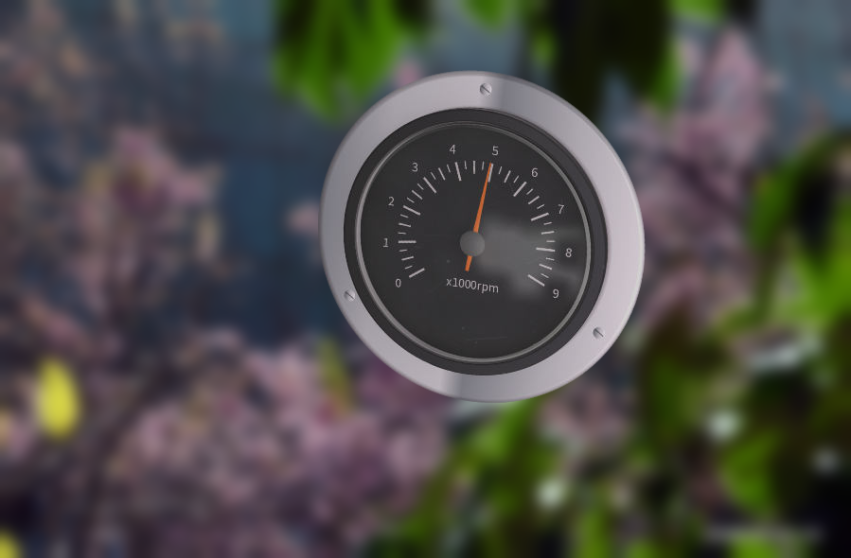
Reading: value=5000 unit=rpm
